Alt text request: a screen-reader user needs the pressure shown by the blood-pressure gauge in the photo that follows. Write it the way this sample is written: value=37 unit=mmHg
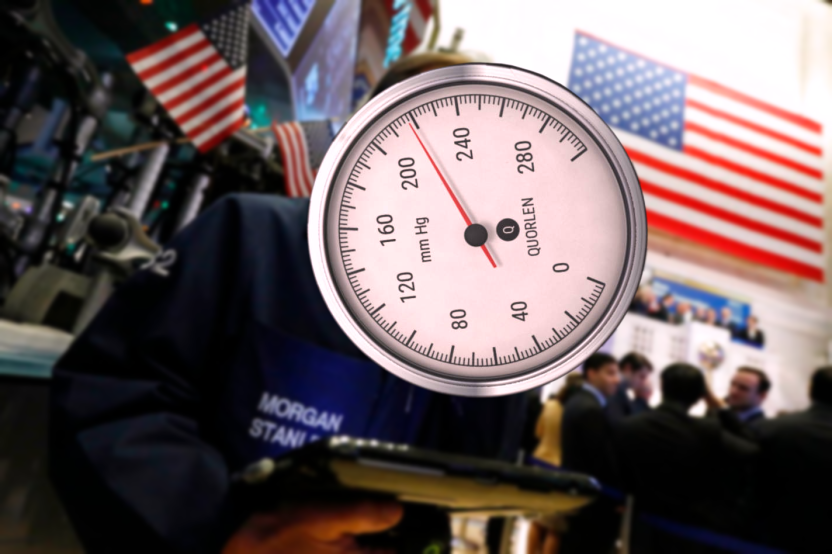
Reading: value=218 unit=mmHg
